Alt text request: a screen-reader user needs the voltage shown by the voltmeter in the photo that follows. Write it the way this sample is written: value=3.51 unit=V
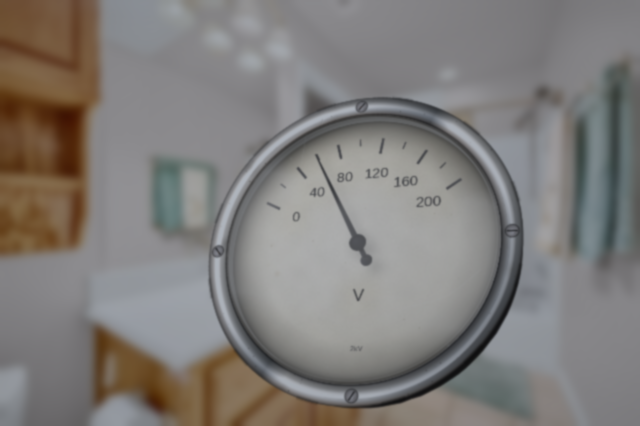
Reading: value=60 unit=V
